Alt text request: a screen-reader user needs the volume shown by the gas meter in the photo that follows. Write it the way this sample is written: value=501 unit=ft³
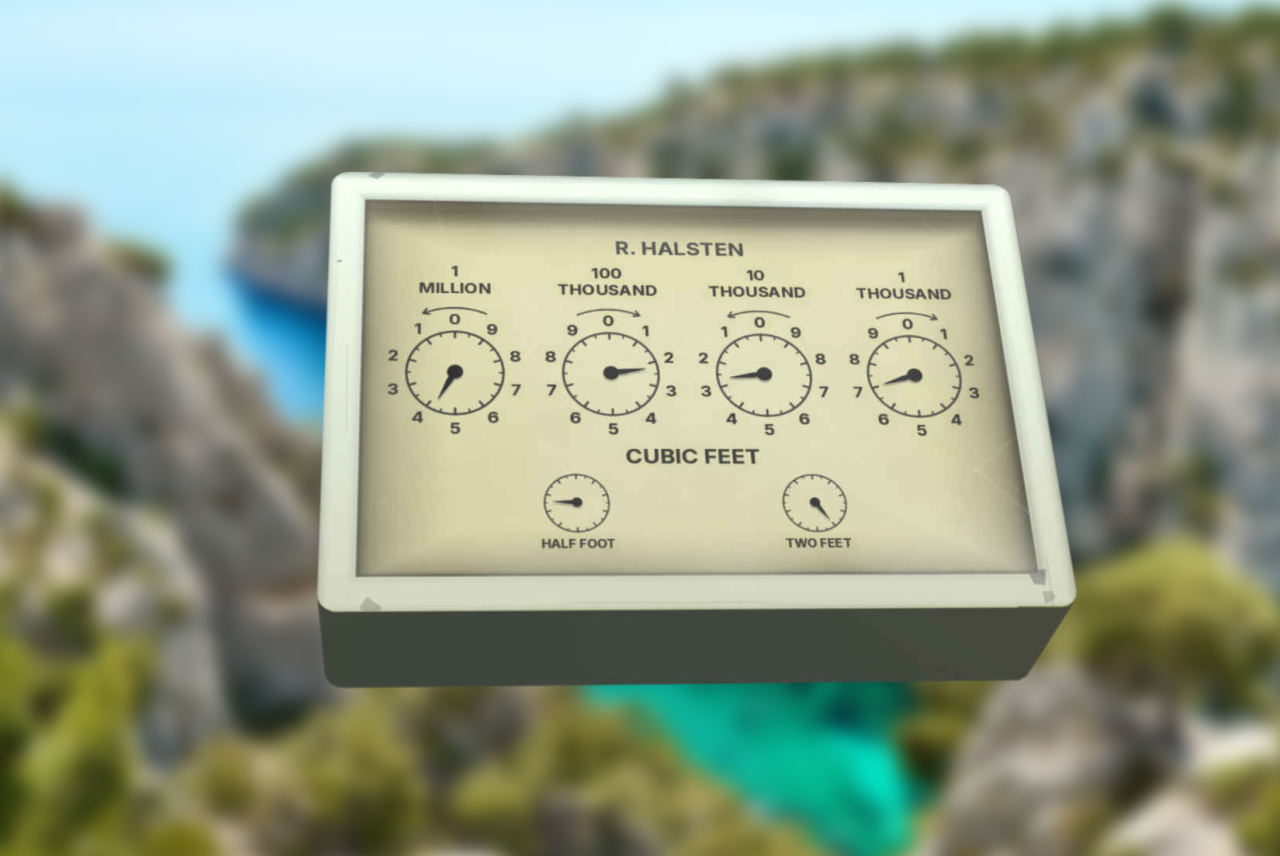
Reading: value=422700 unit=ft³
